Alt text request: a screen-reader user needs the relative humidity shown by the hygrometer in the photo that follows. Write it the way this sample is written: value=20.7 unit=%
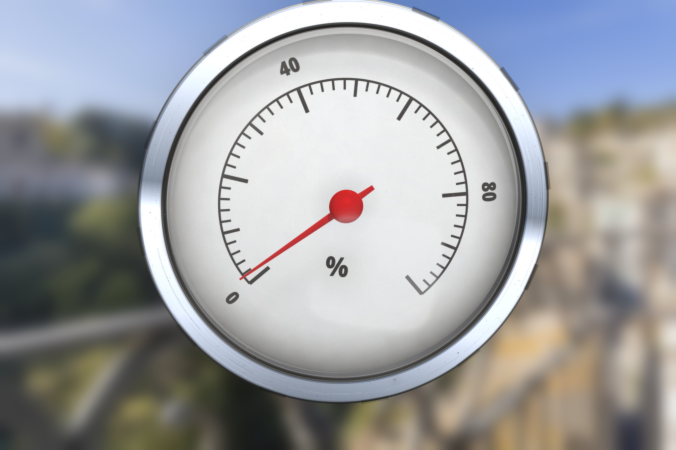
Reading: value=2 unit=%
